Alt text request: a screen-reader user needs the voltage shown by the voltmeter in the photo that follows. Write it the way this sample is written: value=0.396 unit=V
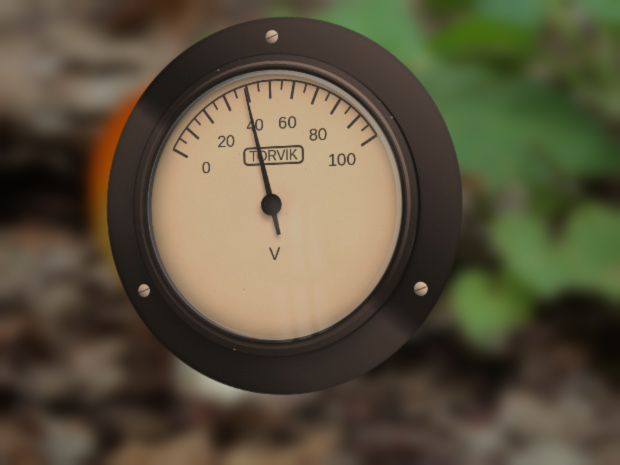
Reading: value=40 unit=V
